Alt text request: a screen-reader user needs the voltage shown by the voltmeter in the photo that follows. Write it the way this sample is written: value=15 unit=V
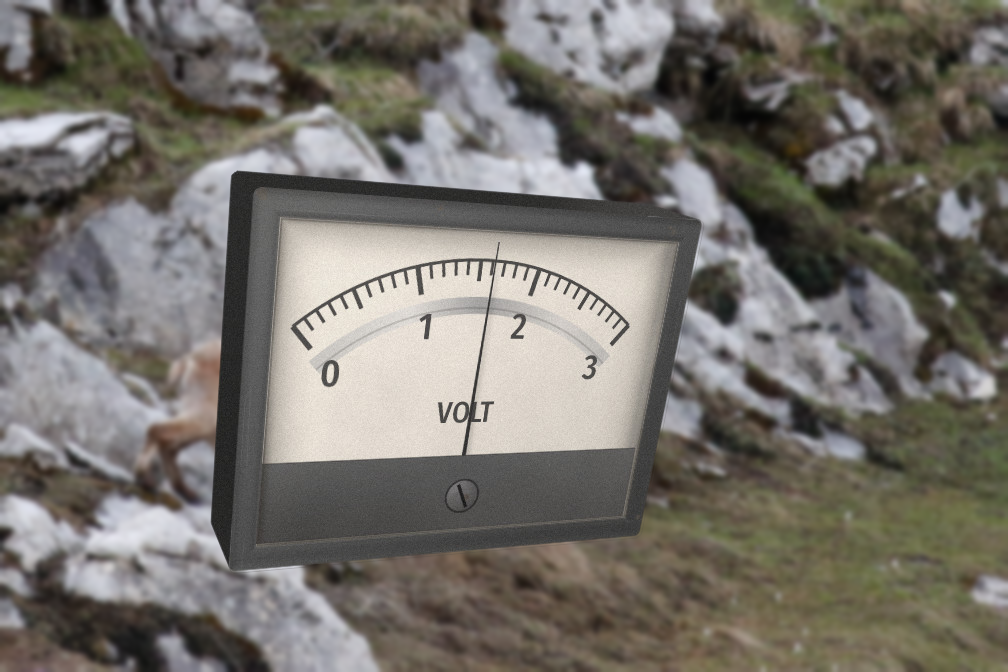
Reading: value=1.6 unit=V
